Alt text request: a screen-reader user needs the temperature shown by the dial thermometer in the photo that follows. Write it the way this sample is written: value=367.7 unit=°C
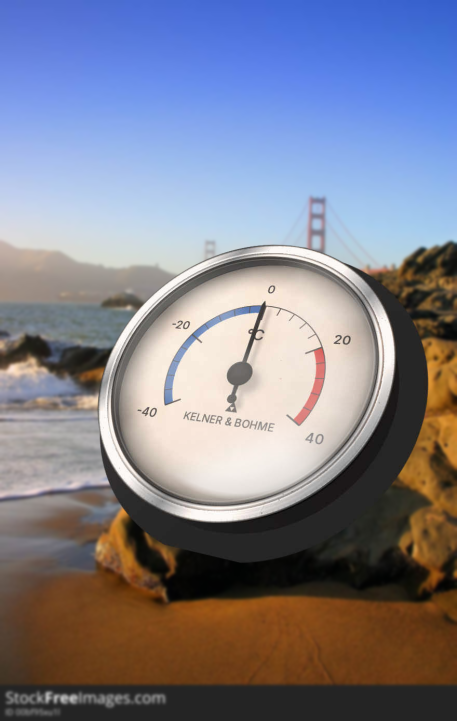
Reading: value=0 unit=°C
